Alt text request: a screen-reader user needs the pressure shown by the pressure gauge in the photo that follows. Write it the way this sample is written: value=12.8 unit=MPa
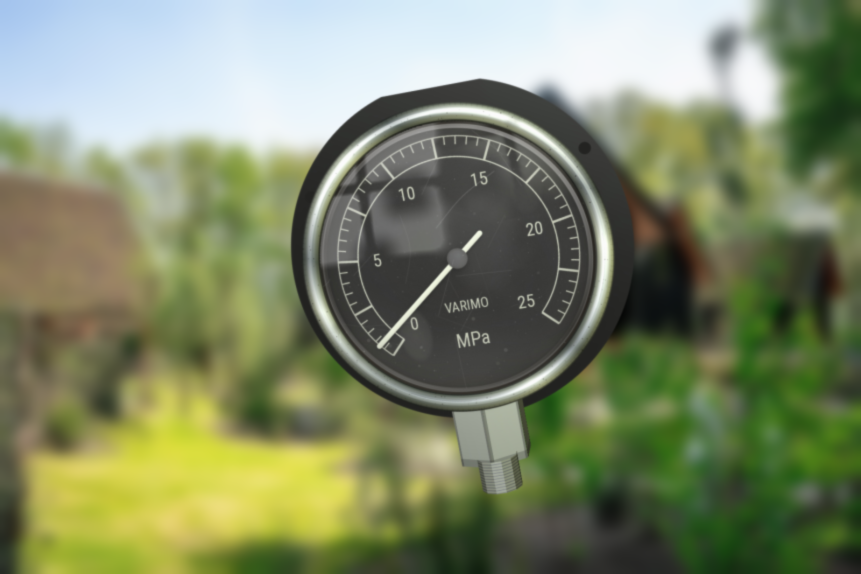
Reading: value=0.75 unit=MPa
